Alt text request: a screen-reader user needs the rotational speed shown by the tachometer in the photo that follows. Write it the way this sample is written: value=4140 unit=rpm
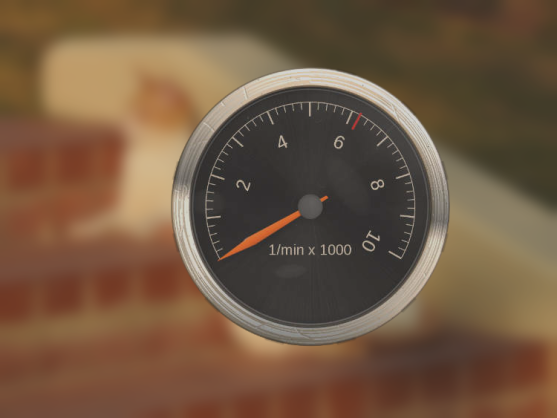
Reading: value=0 unit=rpm
